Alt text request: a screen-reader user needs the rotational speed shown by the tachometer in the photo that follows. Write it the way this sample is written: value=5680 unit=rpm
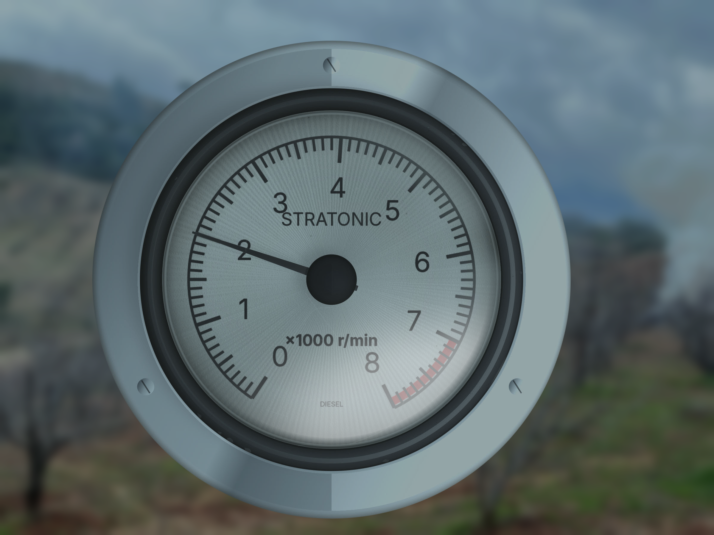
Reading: value=2000 unit=rpm
